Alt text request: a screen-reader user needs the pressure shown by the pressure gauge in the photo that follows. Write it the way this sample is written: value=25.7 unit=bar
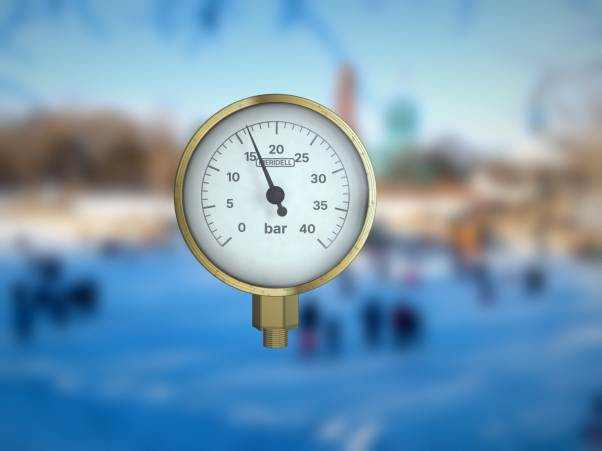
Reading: value=16.5 unit=bar
